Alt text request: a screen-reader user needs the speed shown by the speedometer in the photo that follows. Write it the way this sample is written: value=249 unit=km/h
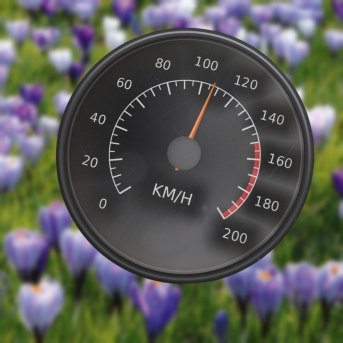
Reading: value=107.5 unit=km/h
